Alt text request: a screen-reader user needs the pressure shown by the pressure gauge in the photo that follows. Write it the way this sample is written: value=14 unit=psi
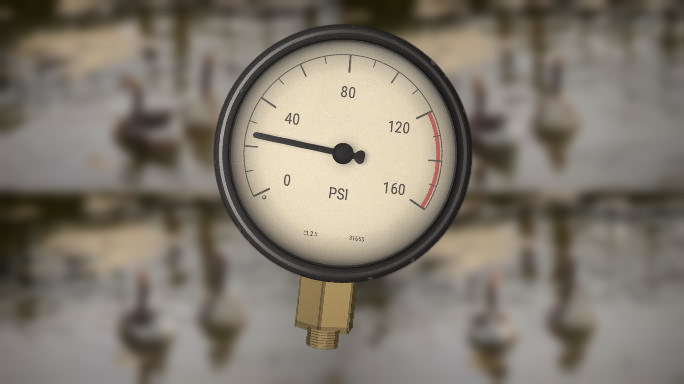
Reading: value=25 unit=psi
